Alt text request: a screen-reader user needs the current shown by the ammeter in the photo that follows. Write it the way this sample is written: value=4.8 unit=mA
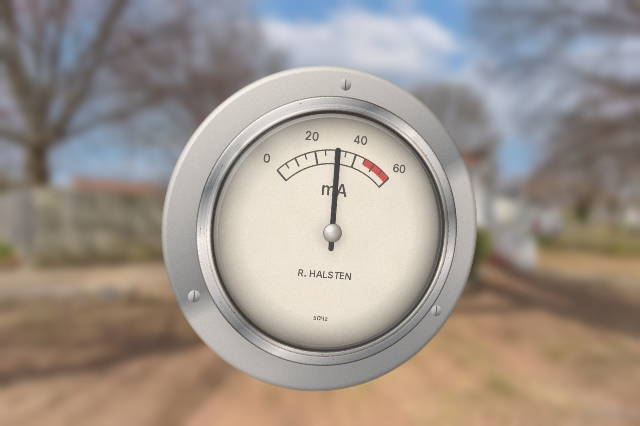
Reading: value=30 unit=mA
